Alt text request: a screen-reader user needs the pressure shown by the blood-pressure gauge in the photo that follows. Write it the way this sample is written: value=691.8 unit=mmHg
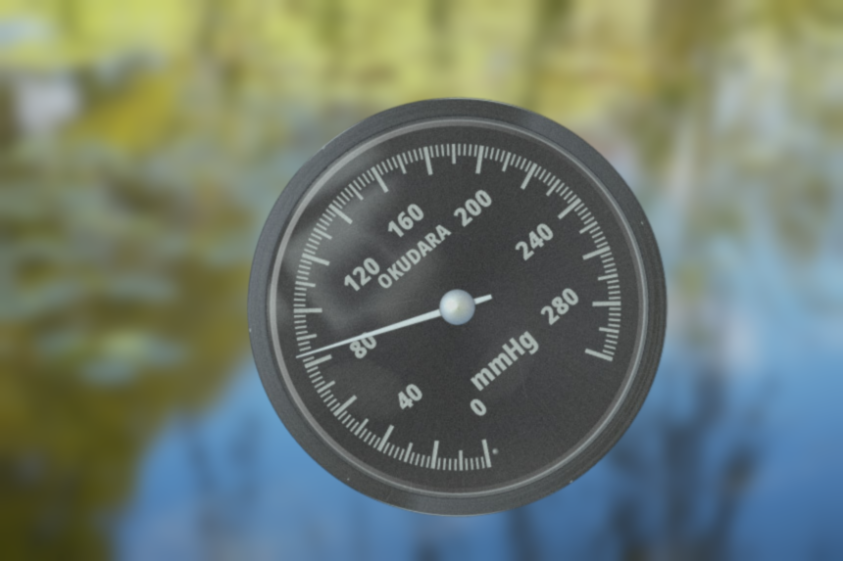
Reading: value=84 unit=mmHg
